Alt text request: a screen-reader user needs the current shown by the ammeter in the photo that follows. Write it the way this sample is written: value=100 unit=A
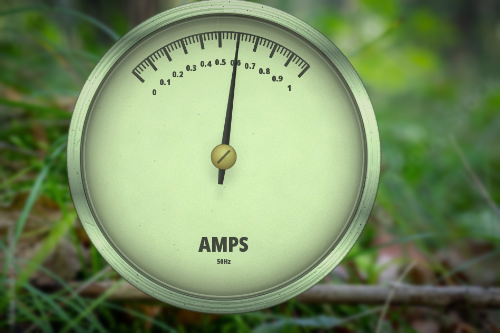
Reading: value=0.6 unit=A
